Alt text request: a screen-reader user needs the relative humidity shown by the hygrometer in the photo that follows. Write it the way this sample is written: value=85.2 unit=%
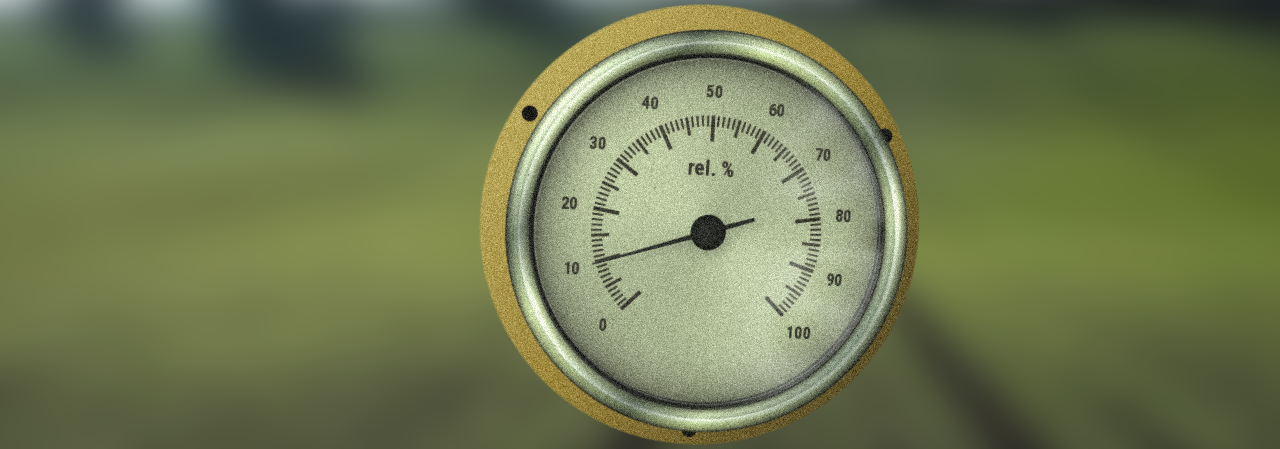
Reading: value=10 unit=%
